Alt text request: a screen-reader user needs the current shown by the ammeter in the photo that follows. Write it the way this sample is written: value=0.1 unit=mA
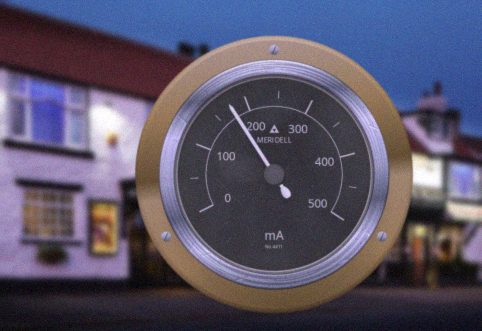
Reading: value=175 unit=mA
